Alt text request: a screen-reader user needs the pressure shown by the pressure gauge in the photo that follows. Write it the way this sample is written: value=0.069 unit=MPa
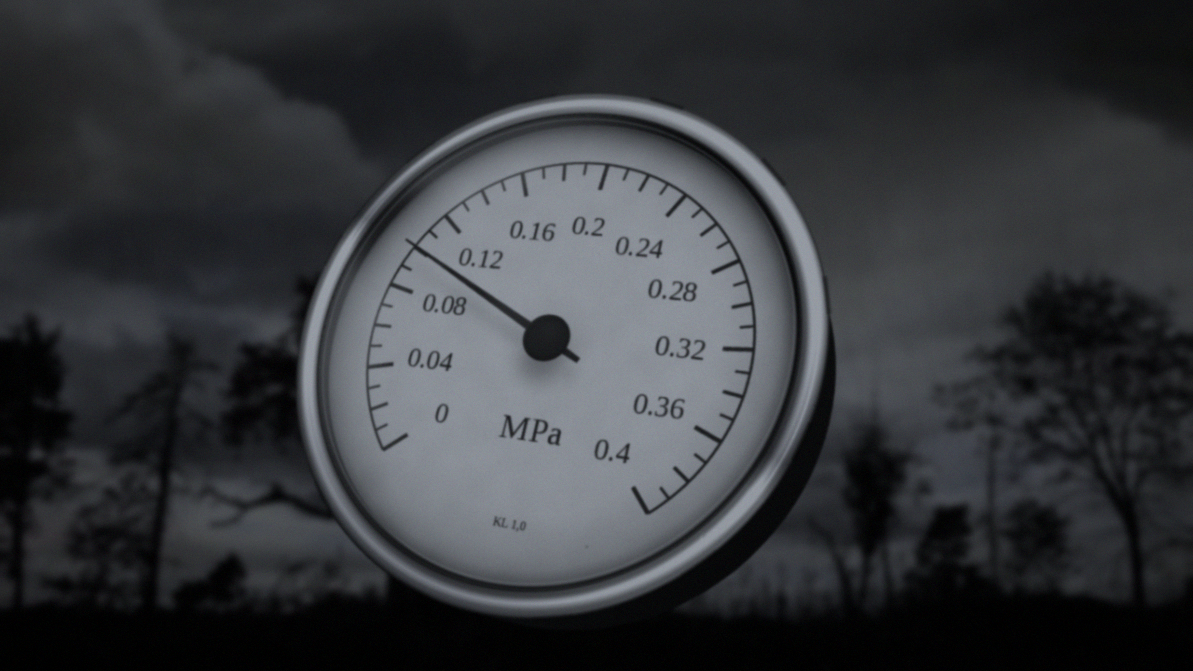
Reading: value=0.1 unit=MPa
